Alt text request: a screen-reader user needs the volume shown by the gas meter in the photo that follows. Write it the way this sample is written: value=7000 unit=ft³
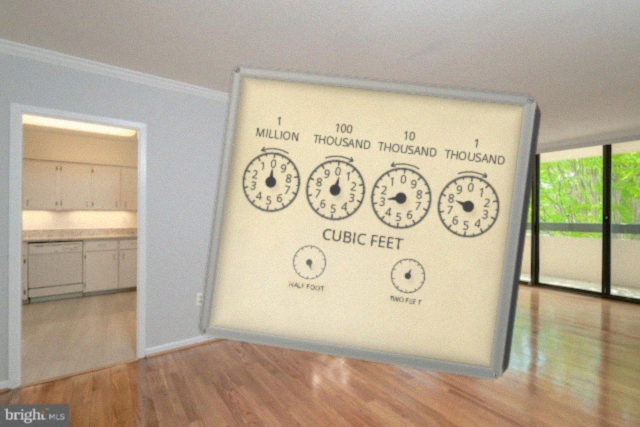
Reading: value=2800 unit=ft³
